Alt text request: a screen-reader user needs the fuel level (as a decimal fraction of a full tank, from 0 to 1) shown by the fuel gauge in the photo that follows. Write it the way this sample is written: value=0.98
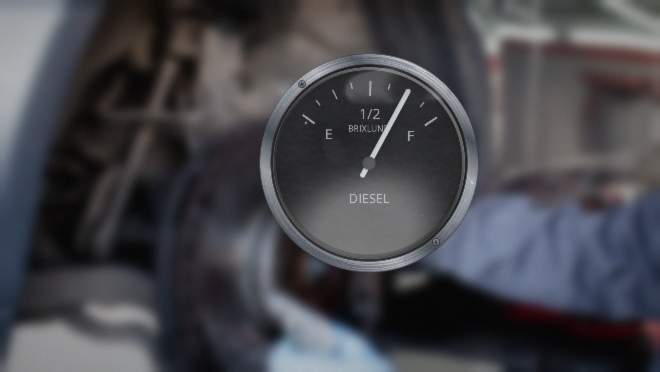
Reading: value=0.75
